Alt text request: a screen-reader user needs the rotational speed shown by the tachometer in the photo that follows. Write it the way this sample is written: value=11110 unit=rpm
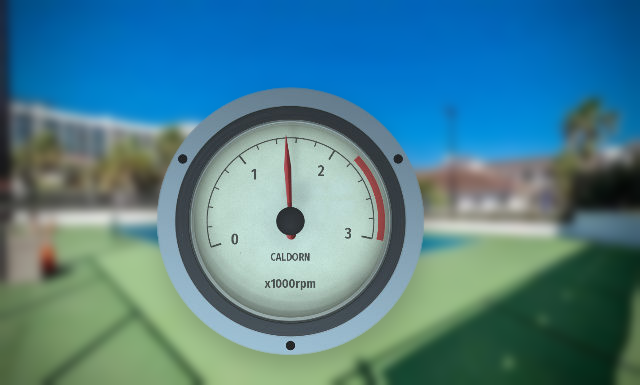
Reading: value=1500 unit=rpm
